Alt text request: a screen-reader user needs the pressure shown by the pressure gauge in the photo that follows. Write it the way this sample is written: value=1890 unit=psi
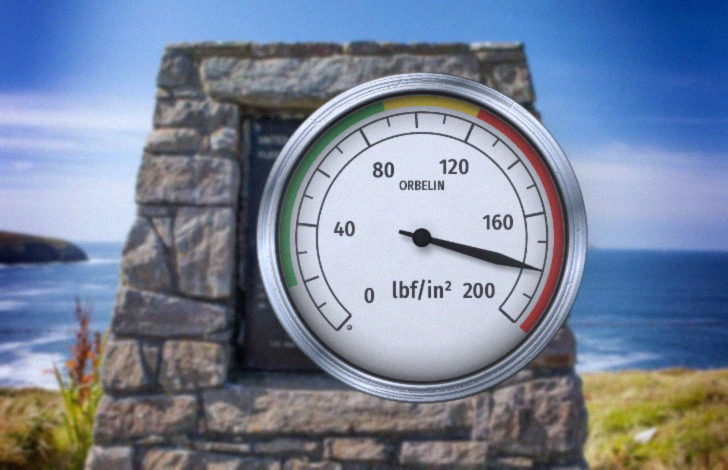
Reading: value=180 unit=psi
